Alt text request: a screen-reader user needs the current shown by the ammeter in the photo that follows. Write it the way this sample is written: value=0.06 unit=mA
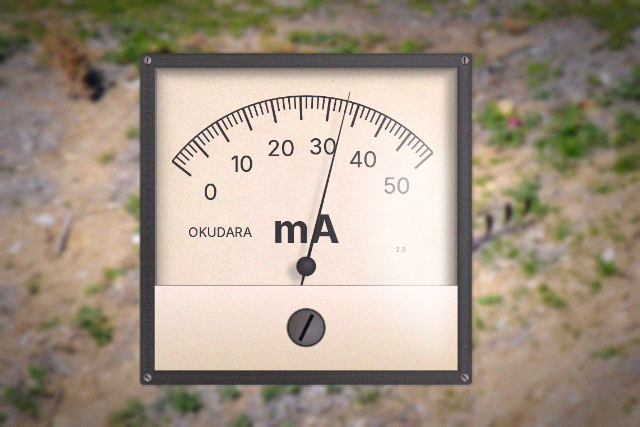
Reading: value=33 unit=mA
